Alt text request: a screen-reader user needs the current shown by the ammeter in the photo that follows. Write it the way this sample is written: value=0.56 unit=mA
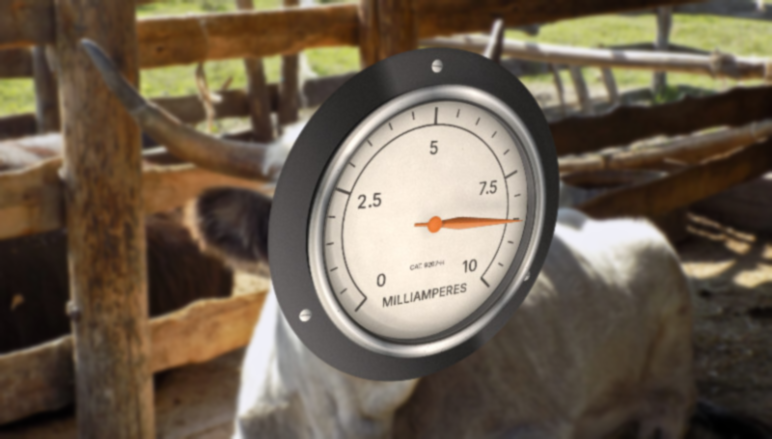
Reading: value=8.5 unit=mA
